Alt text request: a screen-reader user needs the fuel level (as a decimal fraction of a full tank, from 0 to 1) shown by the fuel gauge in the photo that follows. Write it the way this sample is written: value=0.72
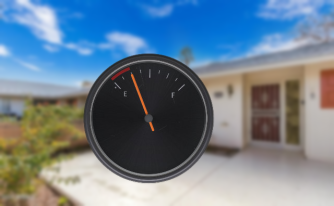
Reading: value=0.25
